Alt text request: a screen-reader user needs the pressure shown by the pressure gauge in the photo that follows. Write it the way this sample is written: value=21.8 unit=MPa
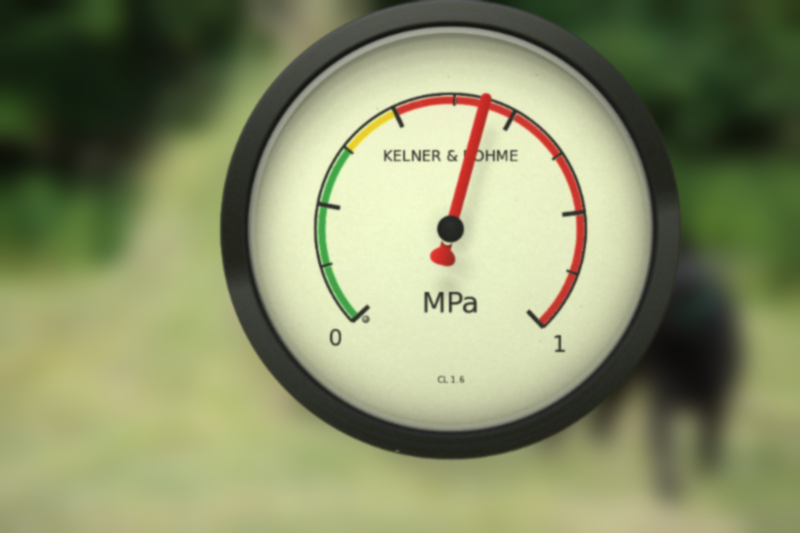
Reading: value=0.55 unit=MPa
